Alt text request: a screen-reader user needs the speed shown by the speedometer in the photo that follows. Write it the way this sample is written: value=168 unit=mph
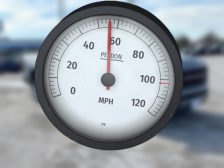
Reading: value=56 unit=mph
